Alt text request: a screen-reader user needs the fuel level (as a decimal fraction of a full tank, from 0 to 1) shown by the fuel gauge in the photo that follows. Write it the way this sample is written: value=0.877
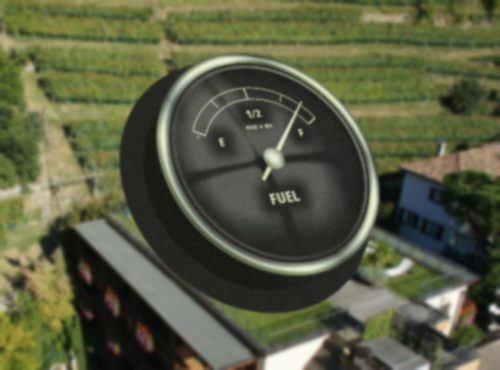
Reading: value=0.875
